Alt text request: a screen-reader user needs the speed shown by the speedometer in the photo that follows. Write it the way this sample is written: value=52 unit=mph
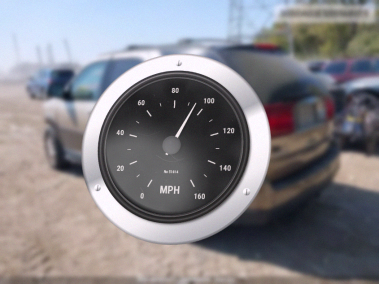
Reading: value=95 unit=mph
